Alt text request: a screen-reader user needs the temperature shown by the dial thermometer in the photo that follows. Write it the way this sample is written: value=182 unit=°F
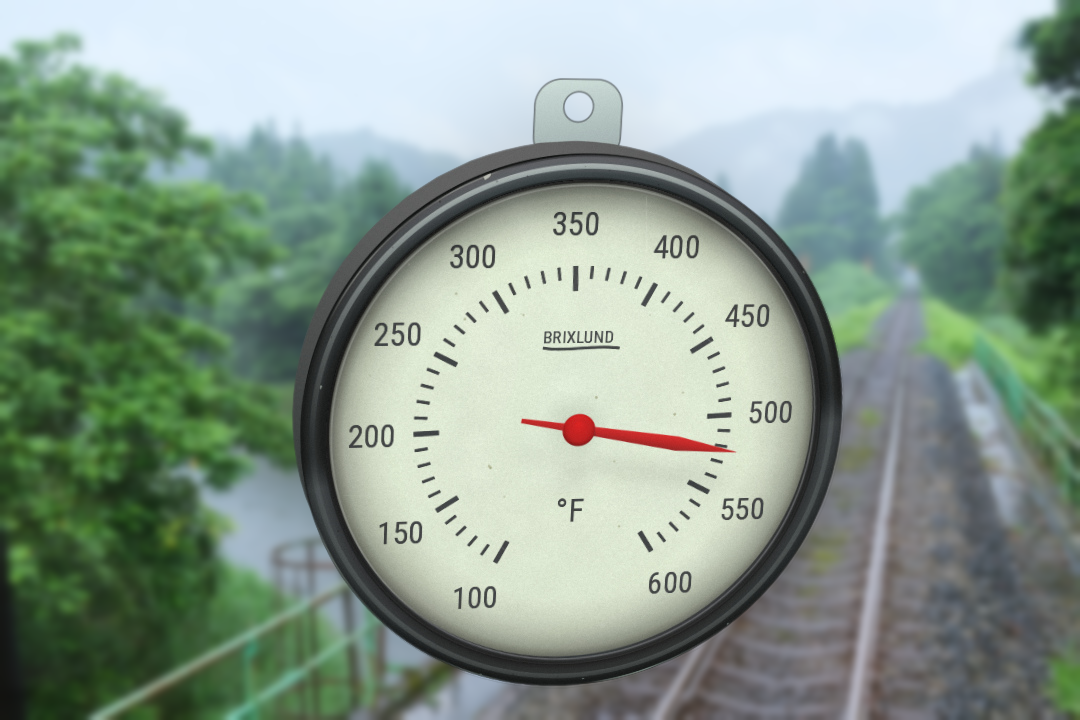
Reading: value=520 unit=°F
